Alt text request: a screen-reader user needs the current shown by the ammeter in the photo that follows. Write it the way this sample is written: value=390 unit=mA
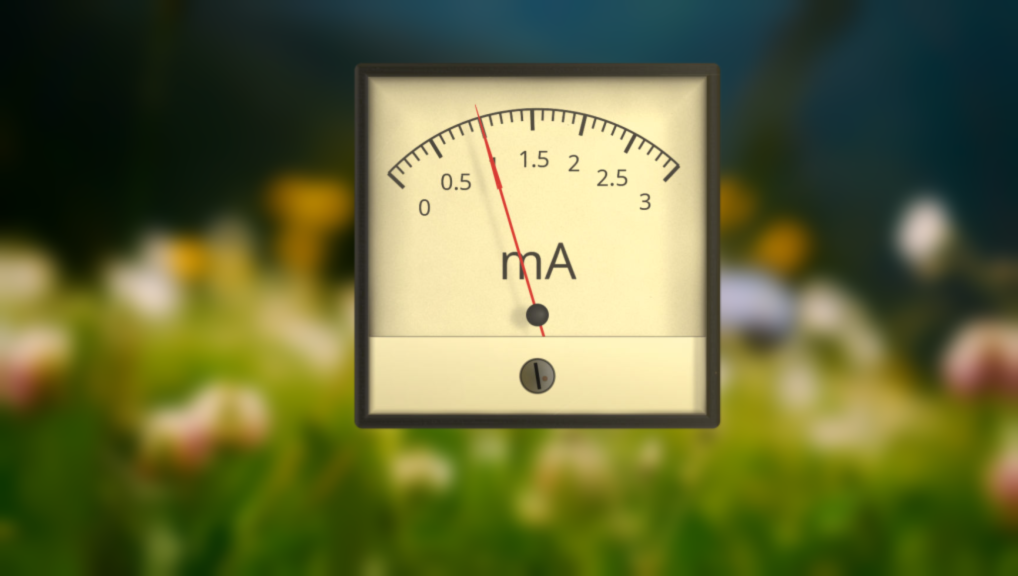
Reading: value=1 unit=mA
